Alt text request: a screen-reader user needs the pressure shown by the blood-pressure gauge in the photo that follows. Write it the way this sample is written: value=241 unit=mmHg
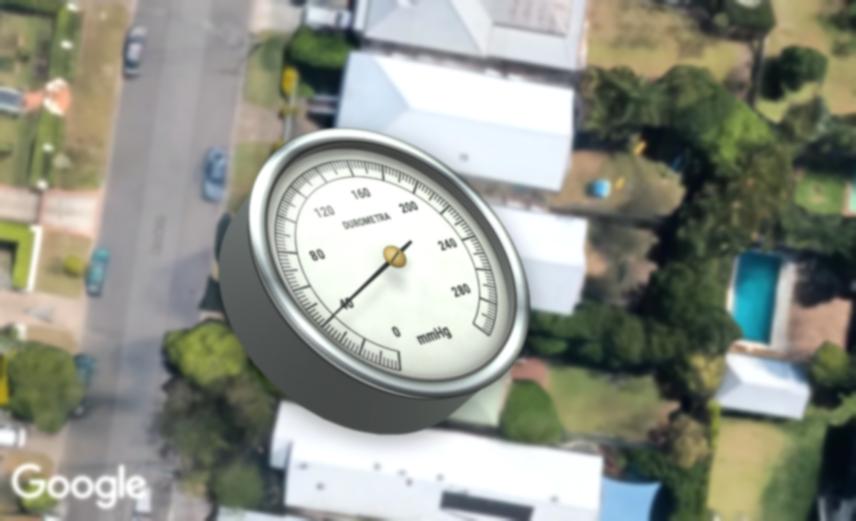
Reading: value=40 unit=mmHg
